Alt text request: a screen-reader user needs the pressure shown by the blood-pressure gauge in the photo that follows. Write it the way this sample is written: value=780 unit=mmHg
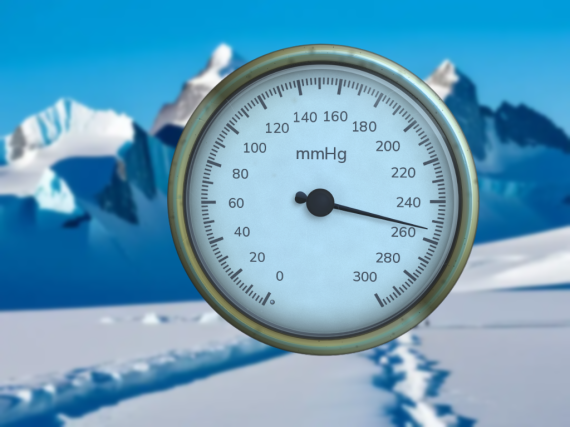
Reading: value=254 unit=mmHg
